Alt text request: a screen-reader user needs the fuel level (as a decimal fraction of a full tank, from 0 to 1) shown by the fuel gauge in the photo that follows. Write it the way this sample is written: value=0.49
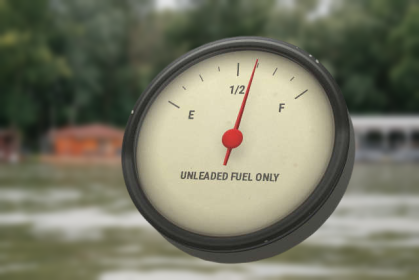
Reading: value=0.625
